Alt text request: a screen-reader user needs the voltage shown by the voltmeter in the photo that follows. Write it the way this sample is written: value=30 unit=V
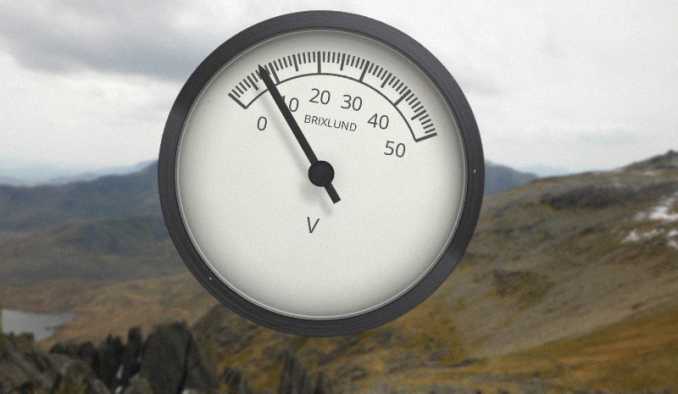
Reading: value=8 unit=V
